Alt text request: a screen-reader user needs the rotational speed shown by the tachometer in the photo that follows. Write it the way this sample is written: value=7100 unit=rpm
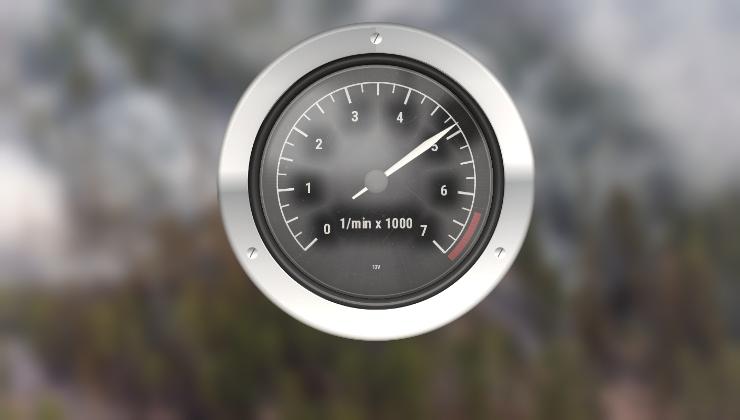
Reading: value=4875 unit=rpm
